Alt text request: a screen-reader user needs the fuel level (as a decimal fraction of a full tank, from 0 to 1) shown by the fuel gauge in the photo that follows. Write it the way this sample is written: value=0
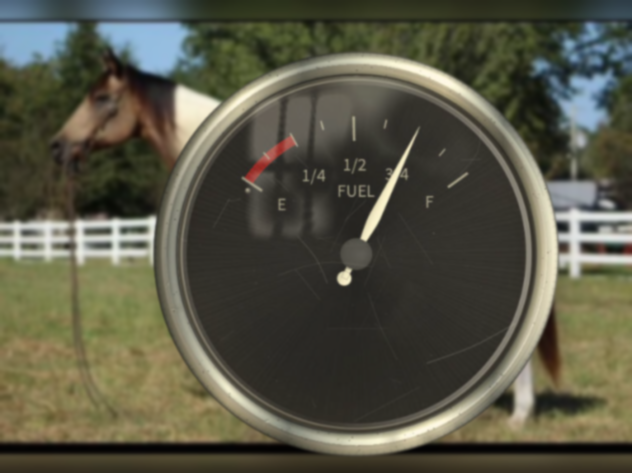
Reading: value=0.75
